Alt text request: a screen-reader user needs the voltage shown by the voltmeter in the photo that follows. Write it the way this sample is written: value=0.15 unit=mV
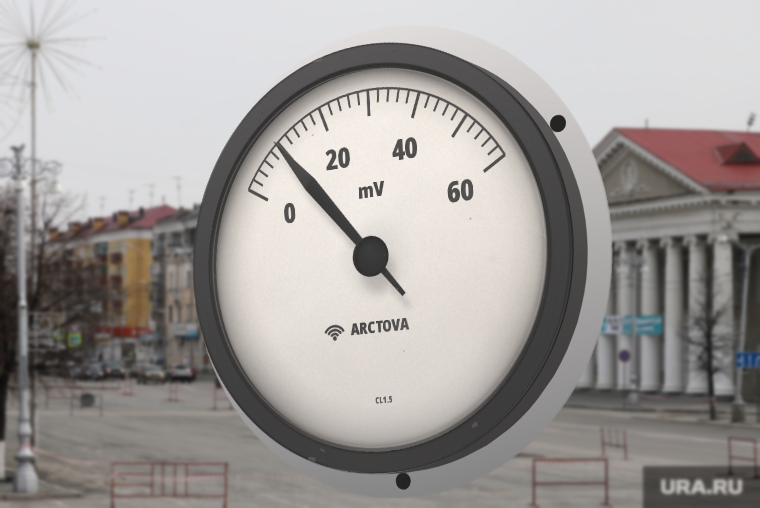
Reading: value=10 unit=mV
